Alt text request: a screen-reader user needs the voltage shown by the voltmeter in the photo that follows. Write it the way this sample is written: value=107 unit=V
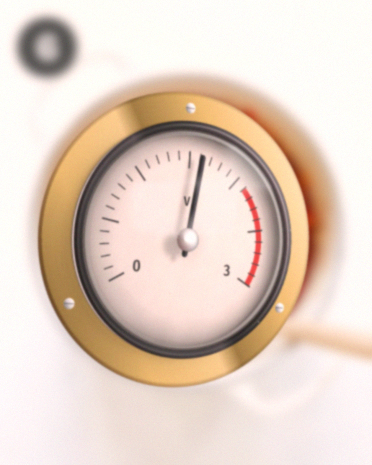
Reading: value=1.6 unit=V
